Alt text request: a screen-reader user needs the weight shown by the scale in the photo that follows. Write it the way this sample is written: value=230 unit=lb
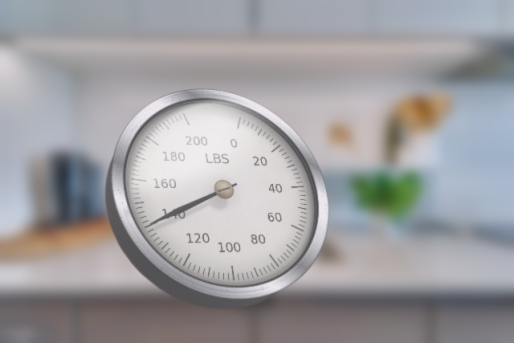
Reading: value=140 unit=lb
